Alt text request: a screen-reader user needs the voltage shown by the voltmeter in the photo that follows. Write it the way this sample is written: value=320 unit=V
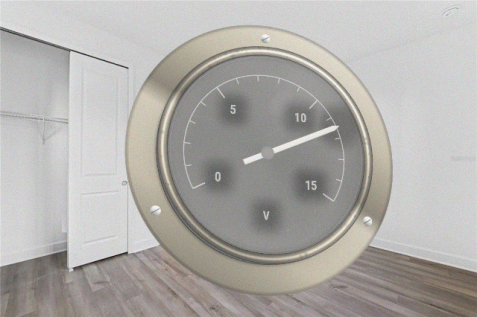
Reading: value=11.5 unit=V
